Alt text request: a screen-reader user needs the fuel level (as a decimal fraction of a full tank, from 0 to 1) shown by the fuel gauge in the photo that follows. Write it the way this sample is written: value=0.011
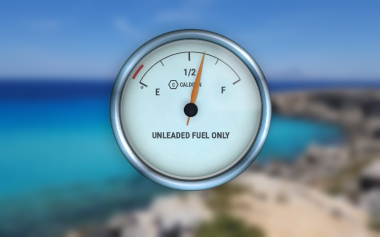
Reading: value=0.625
